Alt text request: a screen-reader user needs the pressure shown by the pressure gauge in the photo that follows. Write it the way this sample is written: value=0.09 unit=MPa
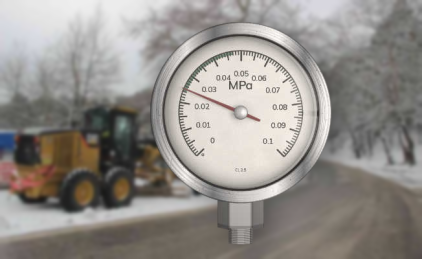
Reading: value=0.025 unit=MPa
